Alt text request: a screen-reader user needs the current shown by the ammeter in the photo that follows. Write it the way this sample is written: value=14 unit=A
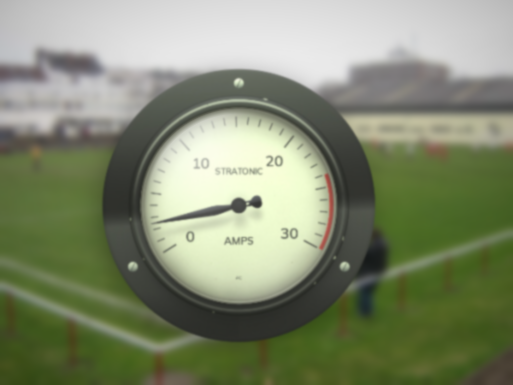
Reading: value=2.5 unit=A
